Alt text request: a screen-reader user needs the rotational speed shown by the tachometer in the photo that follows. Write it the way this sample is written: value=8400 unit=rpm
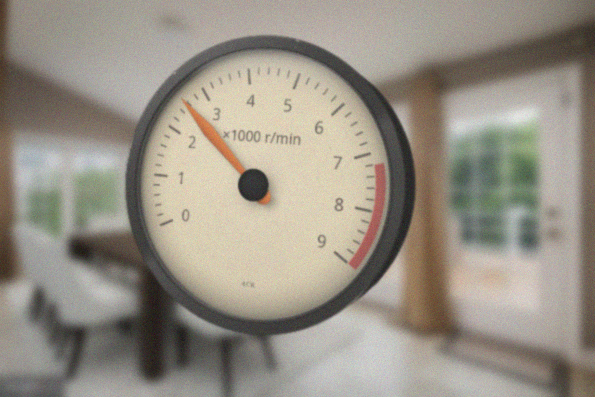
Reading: value=2600 unit=rpm
